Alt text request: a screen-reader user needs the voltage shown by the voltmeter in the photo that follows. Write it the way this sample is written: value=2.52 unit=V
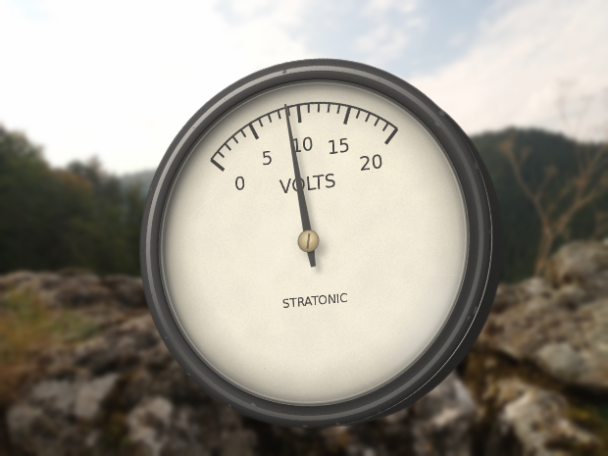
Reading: value=9 unit=V
